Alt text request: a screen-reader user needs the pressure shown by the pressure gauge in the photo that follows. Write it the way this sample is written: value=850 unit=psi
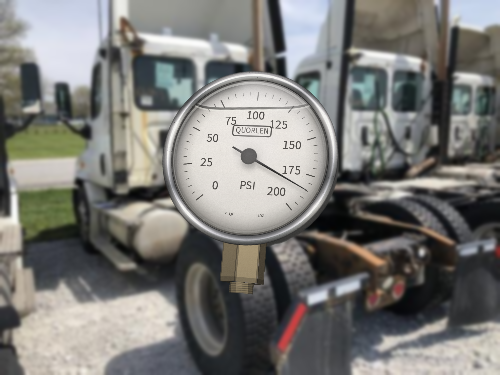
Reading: value=185 unit=psi
